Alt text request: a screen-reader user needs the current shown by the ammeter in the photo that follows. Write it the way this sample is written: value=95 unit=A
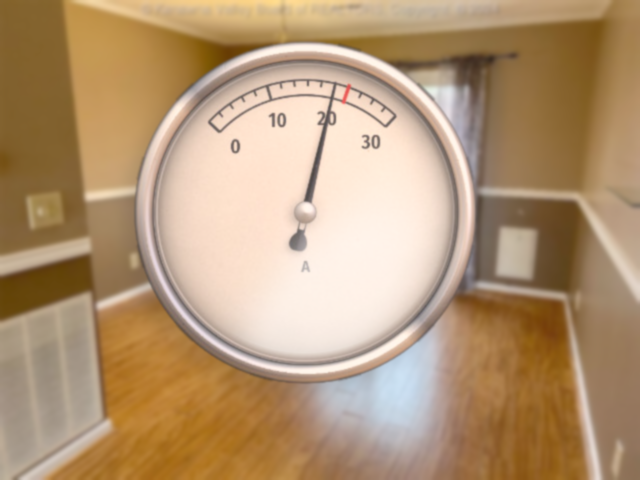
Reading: value=20 unit=A
